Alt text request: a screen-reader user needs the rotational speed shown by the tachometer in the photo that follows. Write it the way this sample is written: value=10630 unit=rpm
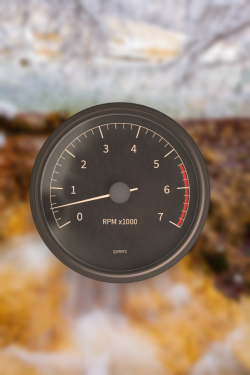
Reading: value=500 unit=rpm
